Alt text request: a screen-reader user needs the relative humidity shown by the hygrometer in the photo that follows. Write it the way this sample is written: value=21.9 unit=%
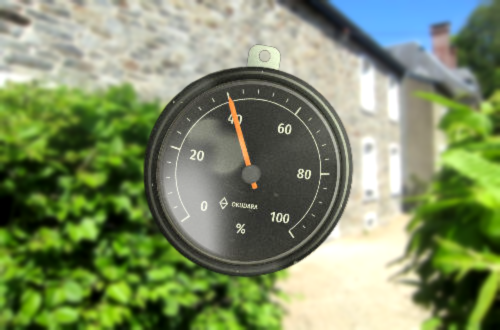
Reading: value=40 unit=%
